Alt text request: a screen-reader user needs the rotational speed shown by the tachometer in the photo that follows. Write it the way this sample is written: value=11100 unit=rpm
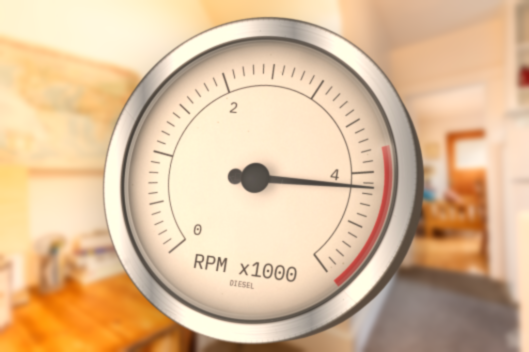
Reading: value=4150 unit=rpm
